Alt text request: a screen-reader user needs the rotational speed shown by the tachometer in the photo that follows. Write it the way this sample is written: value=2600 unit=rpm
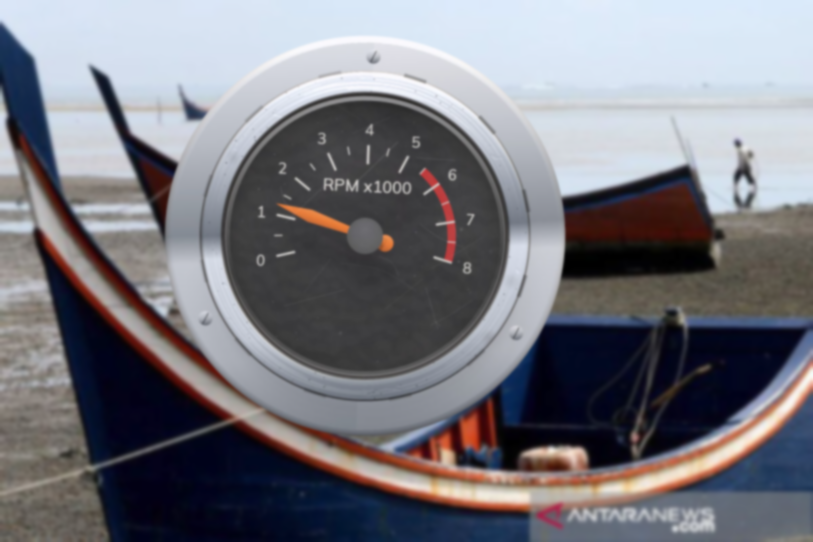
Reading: value=1250 unit=rpm
